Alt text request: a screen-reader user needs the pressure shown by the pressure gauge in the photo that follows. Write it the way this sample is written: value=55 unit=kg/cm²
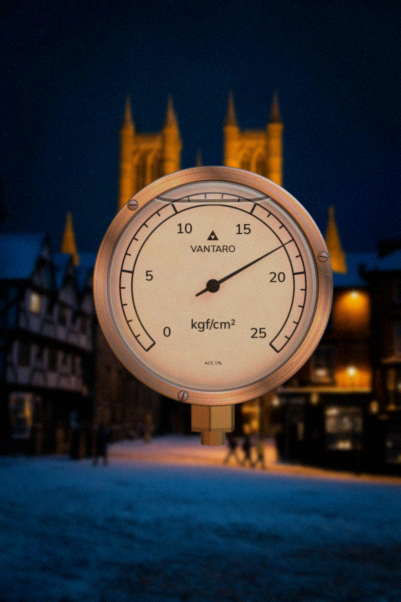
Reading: value=18 unit=kg/cm²
